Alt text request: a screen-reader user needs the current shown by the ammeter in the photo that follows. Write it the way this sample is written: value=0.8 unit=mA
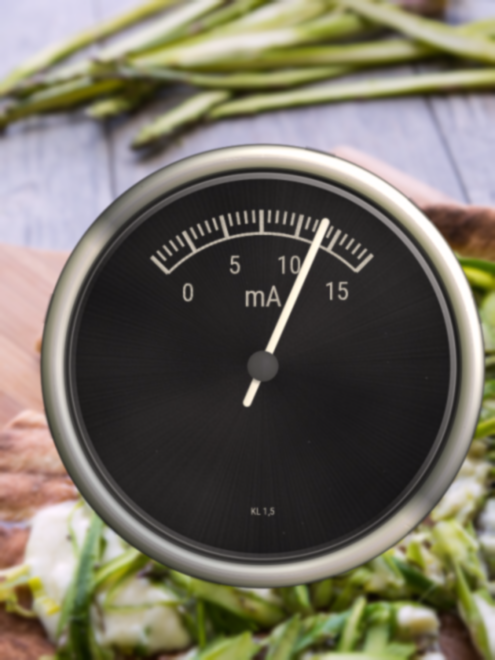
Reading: value=11.5 unit=mA
